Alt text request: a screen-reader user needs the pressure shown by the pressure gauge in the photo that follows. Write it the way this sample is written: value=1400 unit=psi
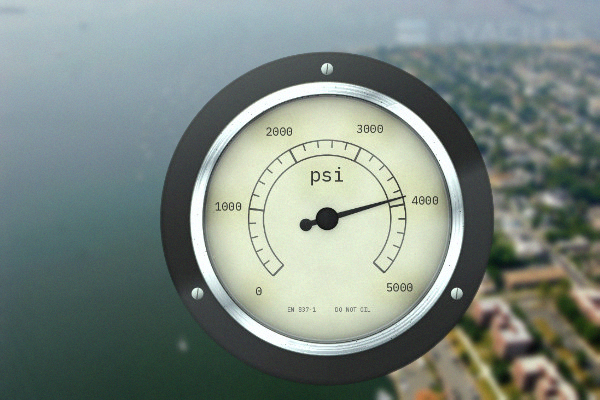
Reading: value=3900 unit=psi
